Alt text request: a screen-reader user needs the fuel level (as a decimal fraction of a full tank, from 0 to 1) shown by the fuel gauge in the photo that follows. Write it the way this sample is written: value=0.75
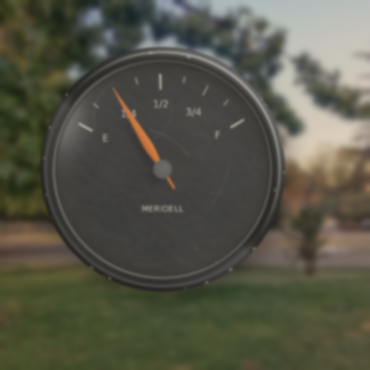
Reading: value=0.25
